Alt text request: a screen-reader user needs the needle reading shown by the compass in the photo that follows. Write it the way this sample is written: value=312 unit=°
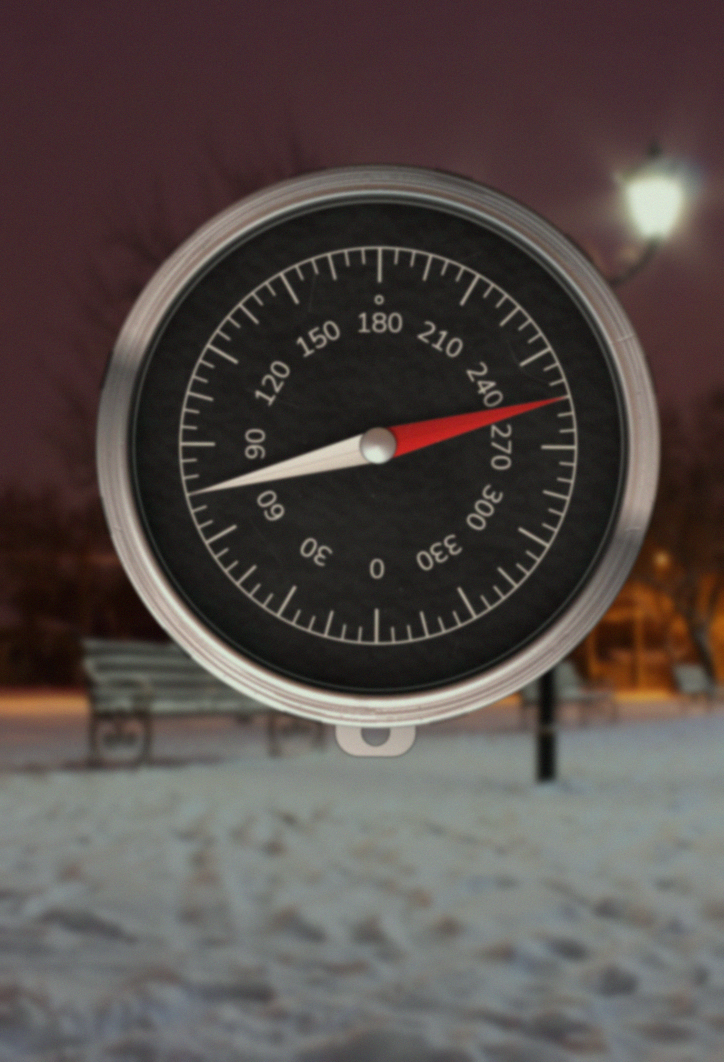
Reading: value=255 unit=°
